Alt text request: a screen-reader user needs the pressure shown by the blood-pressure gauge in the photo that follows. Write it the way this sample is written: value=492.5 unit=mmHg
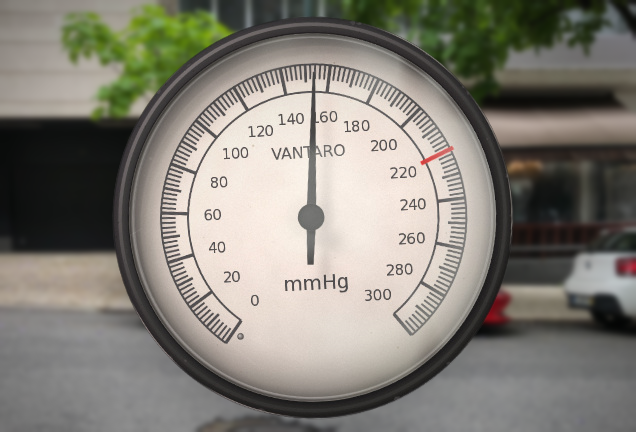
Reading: value=154 unit=mmHg
